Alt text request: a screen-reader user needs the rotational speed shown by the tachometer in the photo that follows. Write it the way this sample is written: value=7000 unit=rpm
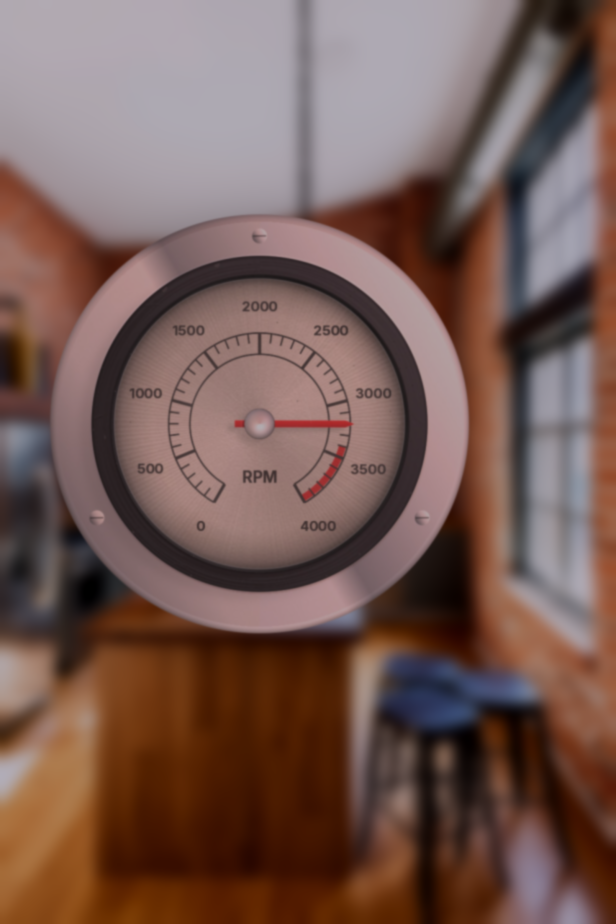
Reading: value=3200 unit=rpm
